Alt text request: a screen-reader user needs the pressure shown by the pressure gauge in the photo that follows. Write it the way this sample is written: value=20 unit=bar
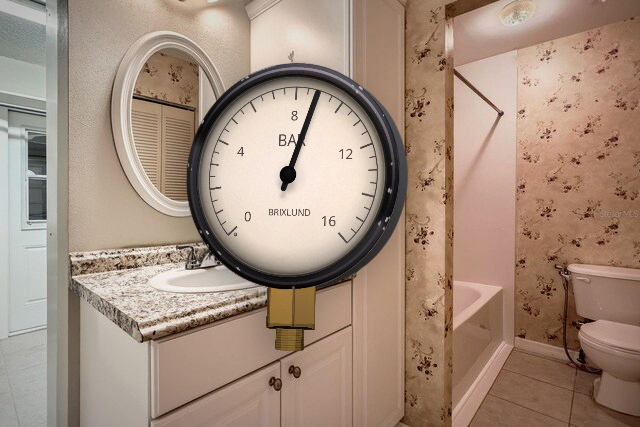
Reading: value=9 unit=bar
